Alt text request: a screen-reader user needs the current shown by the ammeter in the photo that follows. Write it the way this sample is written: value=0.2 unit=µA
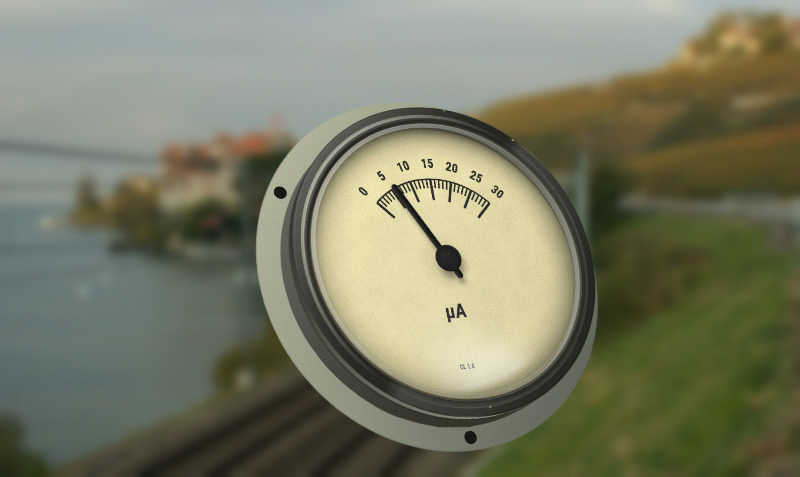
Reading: value=5 unit=µA
